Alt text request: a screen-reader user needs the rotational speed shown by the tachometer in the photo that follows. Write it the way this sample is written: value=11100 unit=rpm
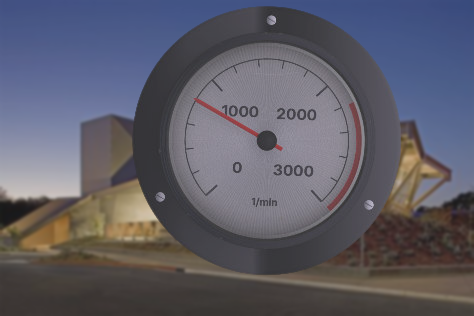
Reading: value=800 unit=rpm
